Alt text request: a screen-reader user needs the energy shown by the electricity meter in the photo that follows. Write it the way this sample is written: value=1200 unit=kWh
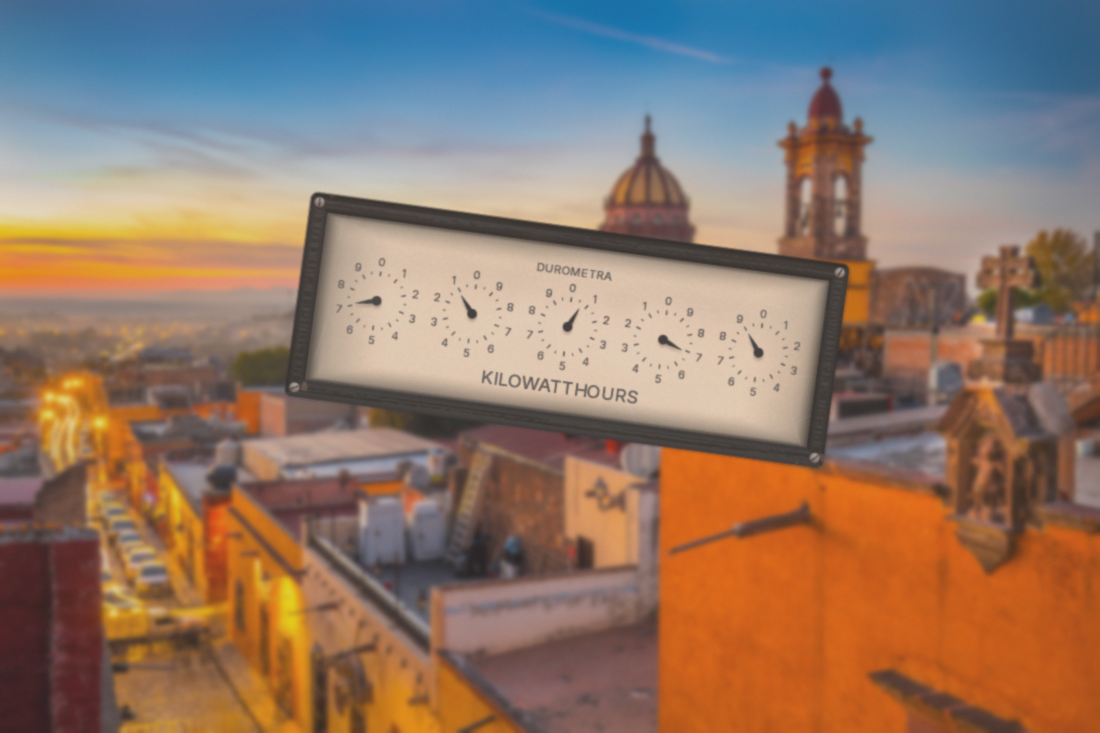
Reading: value=71069 unit=kWh
